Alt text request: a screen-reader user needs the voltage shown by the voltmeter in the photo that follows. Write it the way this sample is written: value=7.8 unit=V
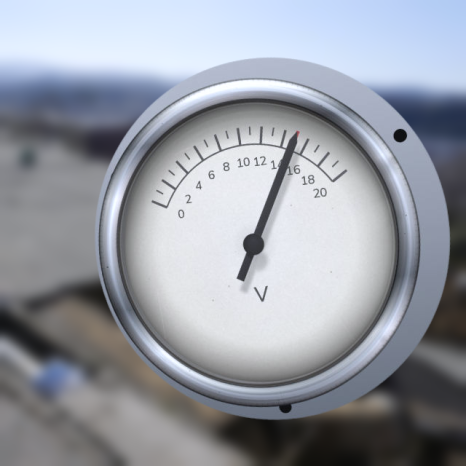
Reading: value=15 unit=V
